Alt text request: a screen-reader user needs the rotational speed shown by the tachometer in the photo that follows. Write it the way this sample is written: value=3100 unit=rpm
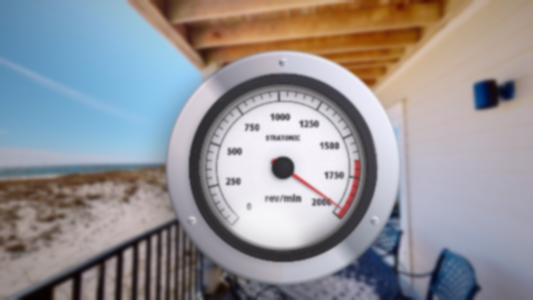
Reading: value=1950 unit=rpm
